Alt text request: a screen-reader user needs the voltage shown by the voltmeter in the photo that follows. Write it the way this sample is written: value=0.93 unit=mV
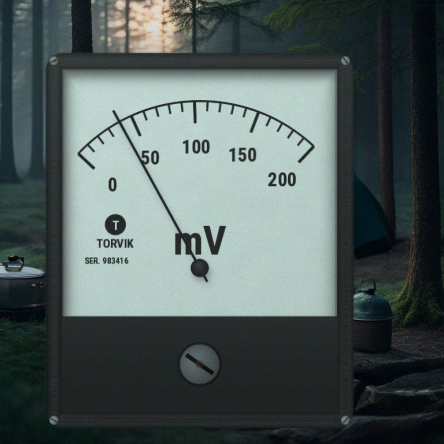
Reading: value=40 unit=mV
